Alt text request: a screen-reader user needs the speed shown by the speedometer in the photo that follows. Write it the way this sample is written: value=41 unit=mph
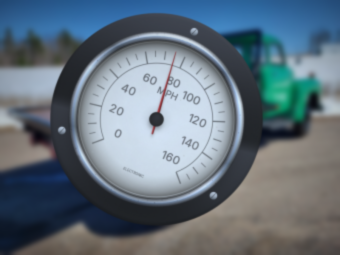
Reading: value=75 unit=mph
